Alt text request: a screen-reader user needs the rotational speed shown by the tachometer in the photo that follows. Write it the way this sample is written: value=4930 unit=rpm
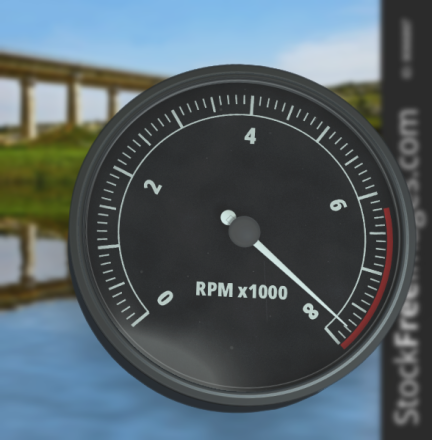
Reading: value=7800 unit=rpm
